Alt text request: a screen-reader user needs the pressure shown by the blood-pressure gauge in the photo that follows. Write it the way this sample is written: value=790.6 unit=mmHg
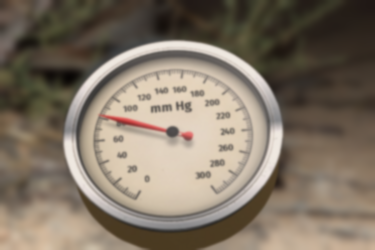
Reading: value=80 unit=mmHg
